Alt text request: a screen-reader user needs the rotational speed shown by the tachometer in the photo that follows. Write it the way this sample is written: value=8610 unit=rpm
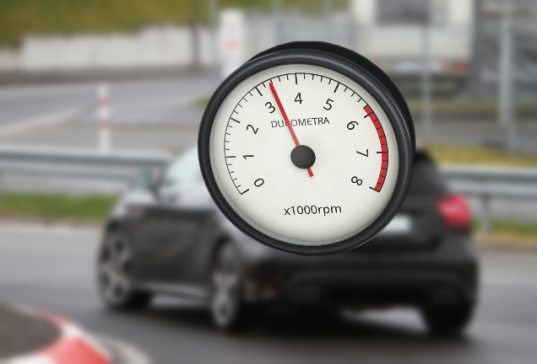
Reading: value=3400 unit=rpm
